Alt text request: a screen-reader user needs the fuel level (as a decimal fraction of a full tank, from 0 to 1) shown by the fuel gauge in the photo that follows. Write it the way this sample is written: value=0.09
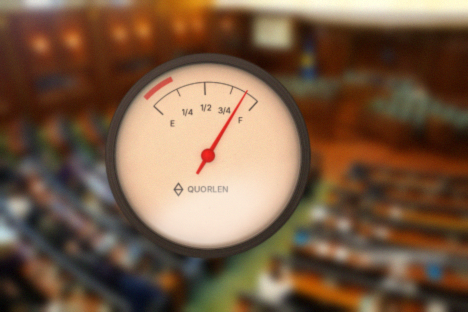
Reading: value=0.875
